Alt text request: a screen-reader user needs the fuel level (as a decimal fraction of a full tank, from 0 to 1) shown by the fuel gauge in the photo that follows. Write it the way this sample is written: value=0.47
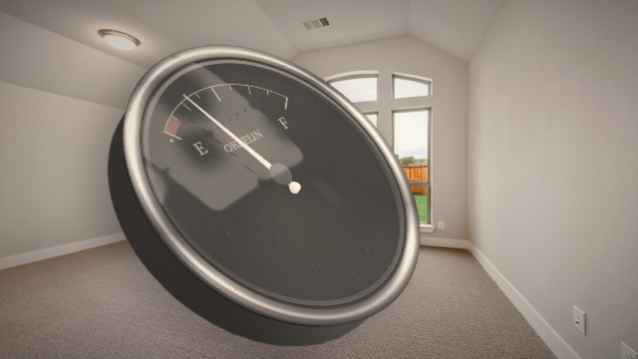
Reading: value=0.25
